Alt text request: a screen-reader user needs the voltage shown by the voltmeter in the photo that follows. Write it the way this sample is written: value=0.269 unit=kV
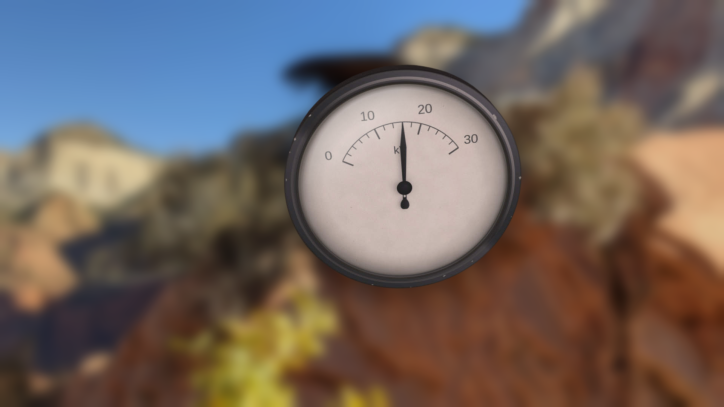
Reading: value=16 unit=kV
